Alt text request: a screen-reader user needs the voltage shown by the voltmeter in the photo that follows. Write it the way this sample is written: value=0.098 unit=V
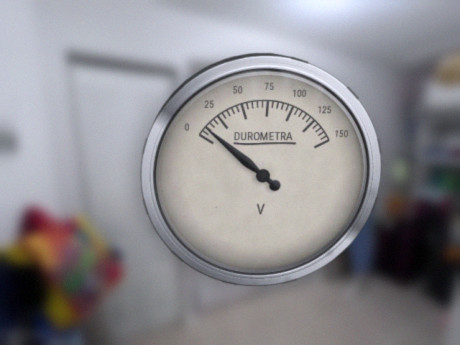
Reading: value=10 unit=V
